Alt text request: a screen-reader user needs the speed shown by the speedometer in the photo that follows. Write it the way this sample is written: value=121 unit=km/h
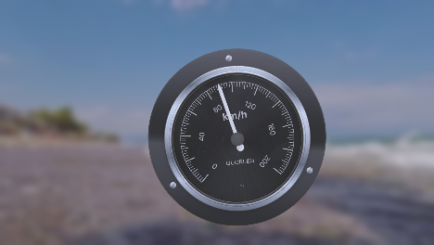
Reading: value=90 unit=km/h
